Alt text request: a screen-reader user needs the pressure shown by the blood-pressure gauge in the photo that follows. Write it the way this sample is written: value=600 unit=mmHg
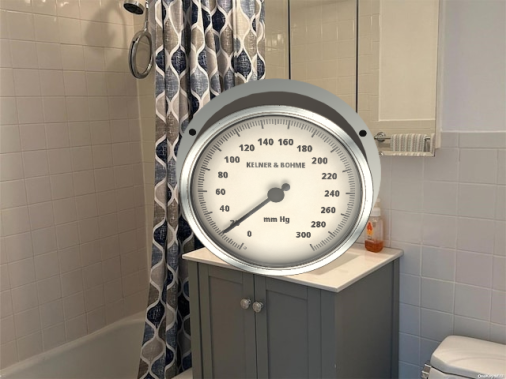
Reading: value=20 unit=mmHg
